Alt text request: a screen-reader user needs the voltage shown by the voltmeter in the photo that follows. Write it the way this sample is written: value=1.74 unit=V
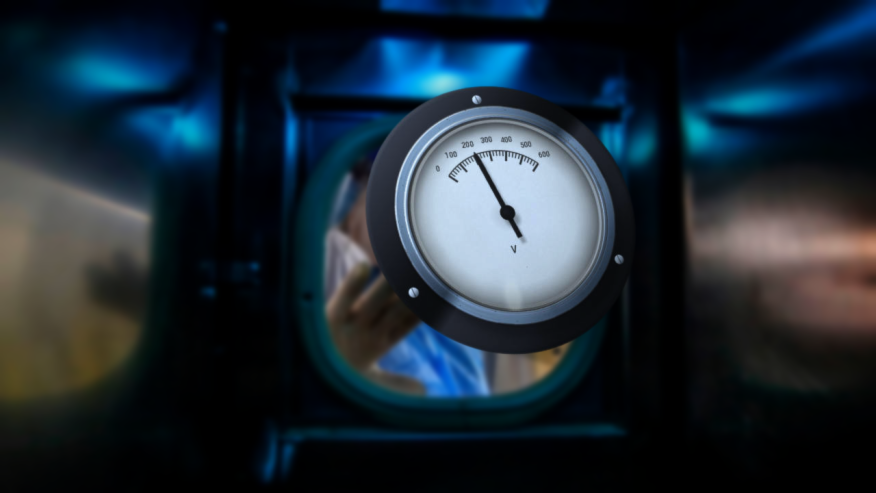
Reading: value=200 unit=V
